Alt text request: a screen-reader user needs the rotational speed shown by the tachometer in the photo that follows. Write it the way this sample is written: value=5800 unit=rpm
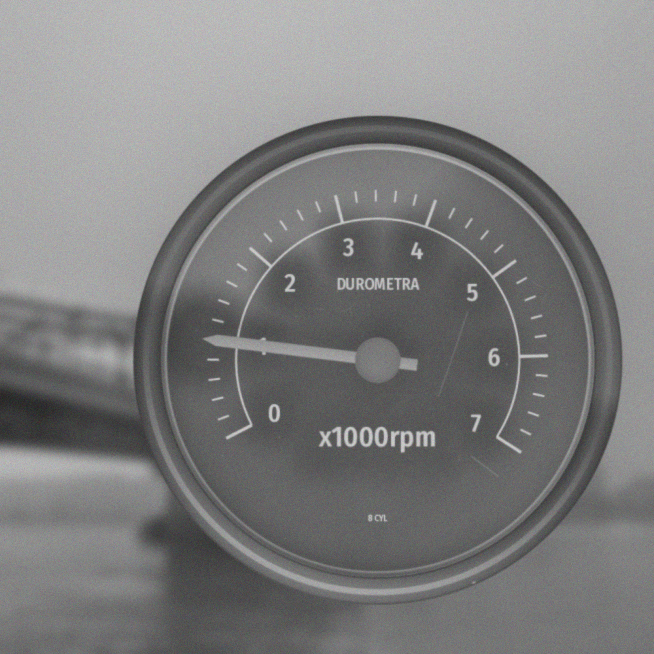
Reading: value=1000 unit=rpm
